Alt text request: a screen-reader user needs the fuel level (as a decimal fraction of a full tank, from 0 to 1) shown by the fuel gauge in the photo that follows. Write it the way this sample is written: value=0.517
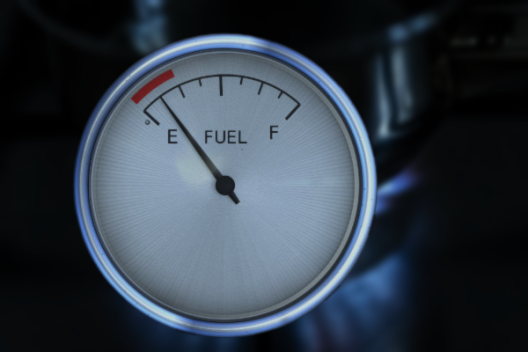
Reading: value=0.125
